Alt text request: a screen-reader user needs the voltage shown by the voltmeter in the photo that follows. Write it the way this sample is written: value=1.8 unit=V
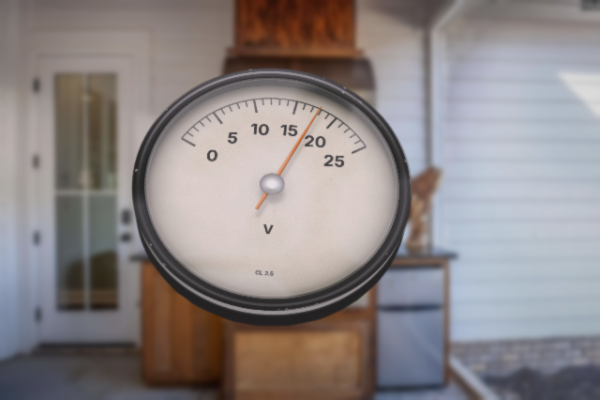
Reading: value=18 unit=V
